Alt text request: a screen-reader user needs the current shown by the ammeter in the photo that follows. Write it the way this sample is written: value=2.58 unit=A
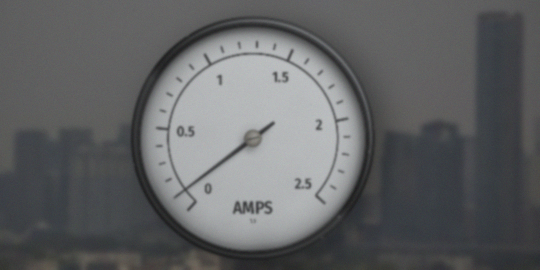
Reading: value=0.1 unit=A
